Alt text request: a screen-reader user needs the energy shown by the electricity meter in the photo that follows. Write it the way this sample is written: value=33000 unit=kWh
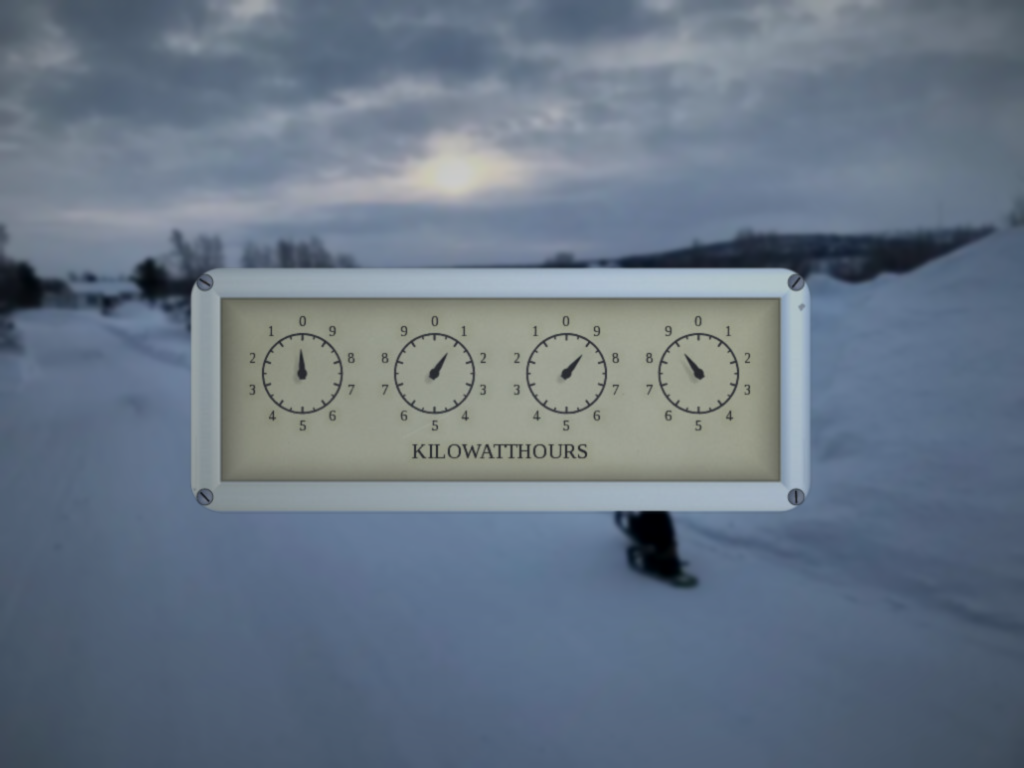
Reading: value=89 unit=kWh
